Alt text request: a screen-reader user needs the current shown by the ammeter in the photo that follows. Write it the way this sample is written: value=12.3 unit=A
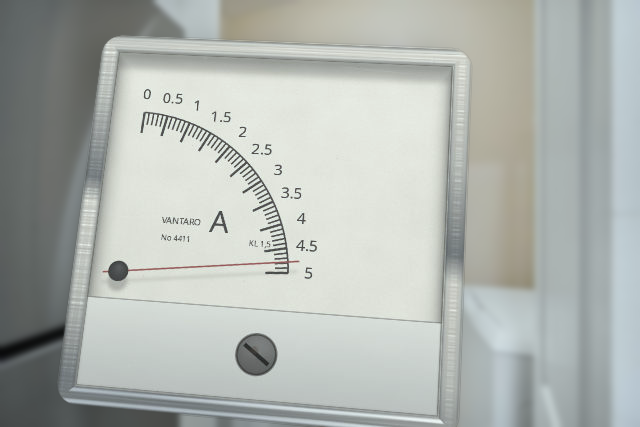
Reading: value=4.8 unit=A
